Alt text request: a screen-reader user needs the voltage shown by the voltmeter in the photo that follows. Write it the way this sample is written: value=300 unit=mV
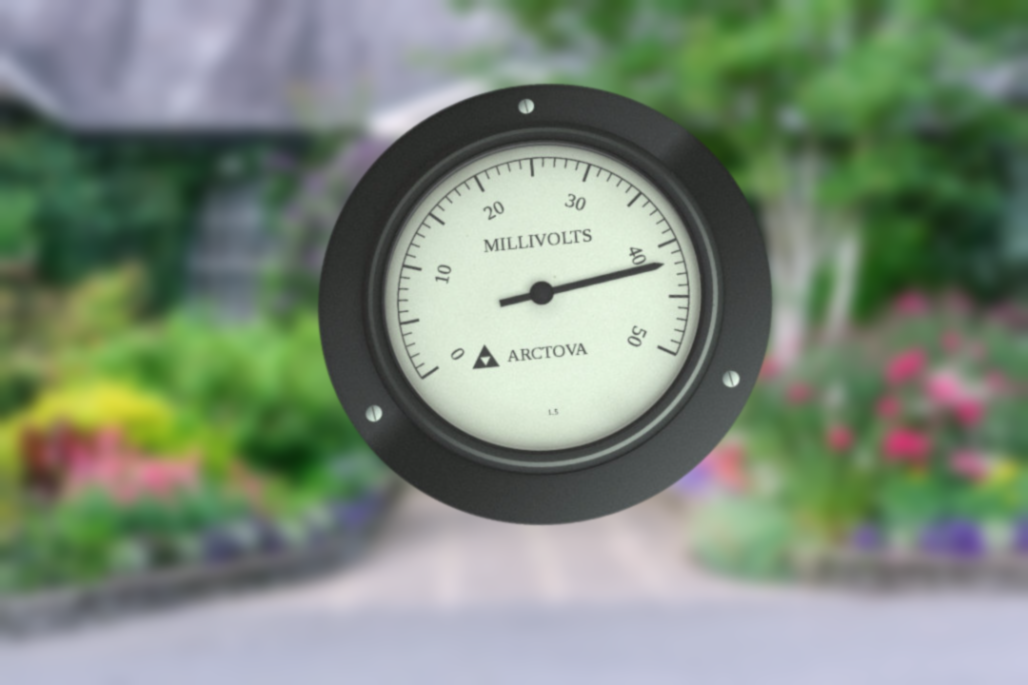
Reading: value=42 unit=mV
